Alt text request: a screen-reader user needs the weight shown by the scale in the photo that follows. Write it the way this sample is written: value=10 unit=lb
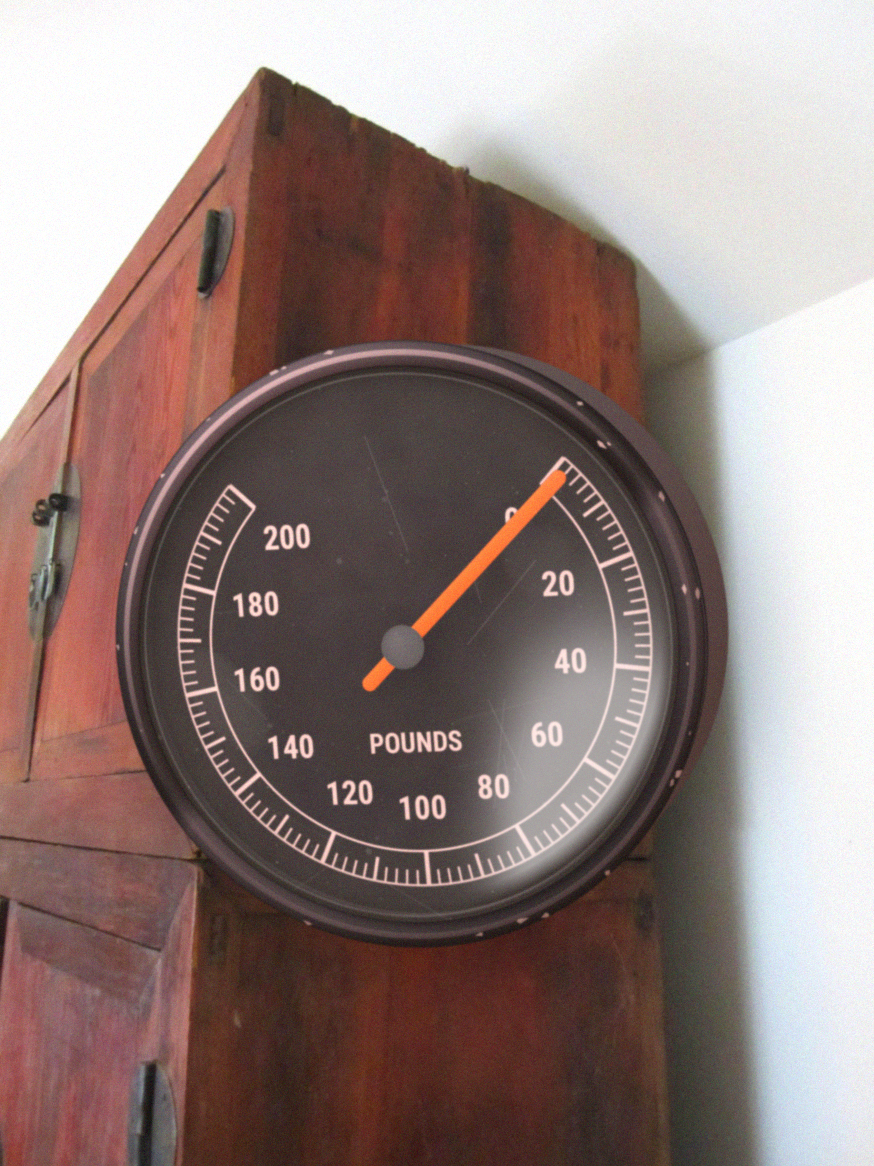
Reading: value=2 unit=lb
